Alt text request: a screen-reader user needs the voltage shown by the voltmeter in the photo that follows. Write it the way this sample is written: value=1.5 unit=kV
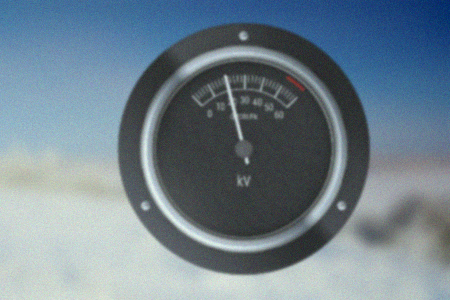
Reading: value=20 unit=kV
